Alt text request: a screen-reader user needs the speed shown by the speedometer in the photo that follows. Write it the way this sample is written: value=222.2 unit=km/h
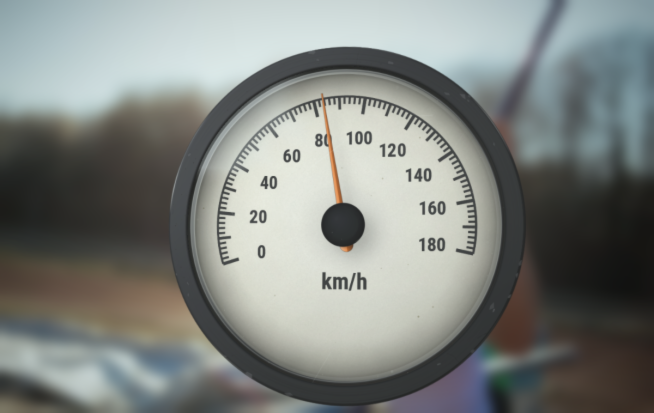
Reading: value=84 unit=km/h
